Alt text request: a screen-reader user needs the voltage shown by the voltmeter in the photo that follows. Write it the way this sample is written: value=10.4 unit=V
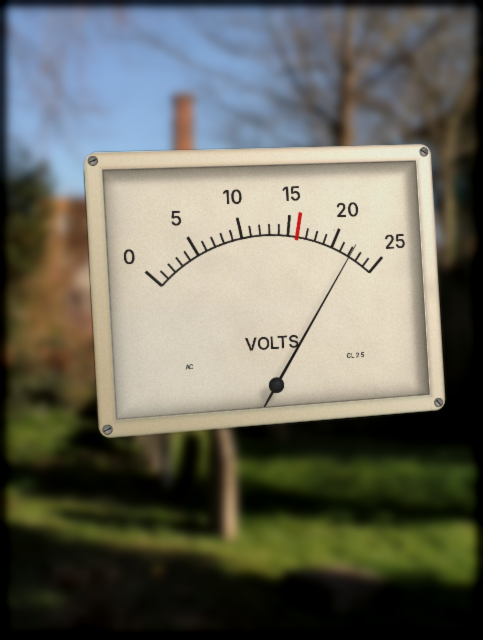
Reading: value=22 unit=V
